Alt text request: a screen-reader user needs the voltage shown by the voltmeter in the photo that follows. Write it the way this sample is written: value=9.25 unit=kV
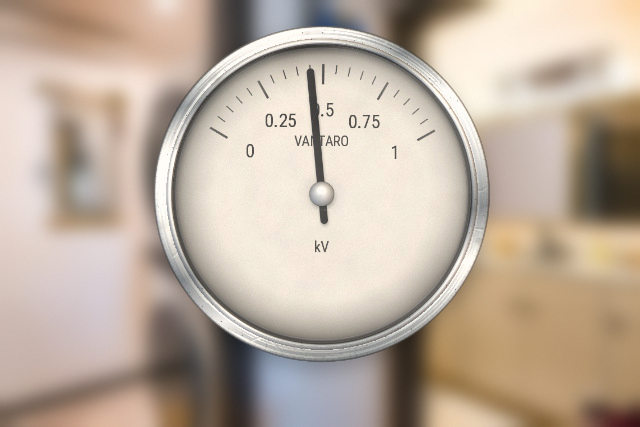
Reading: value=0.45 unit=kV
